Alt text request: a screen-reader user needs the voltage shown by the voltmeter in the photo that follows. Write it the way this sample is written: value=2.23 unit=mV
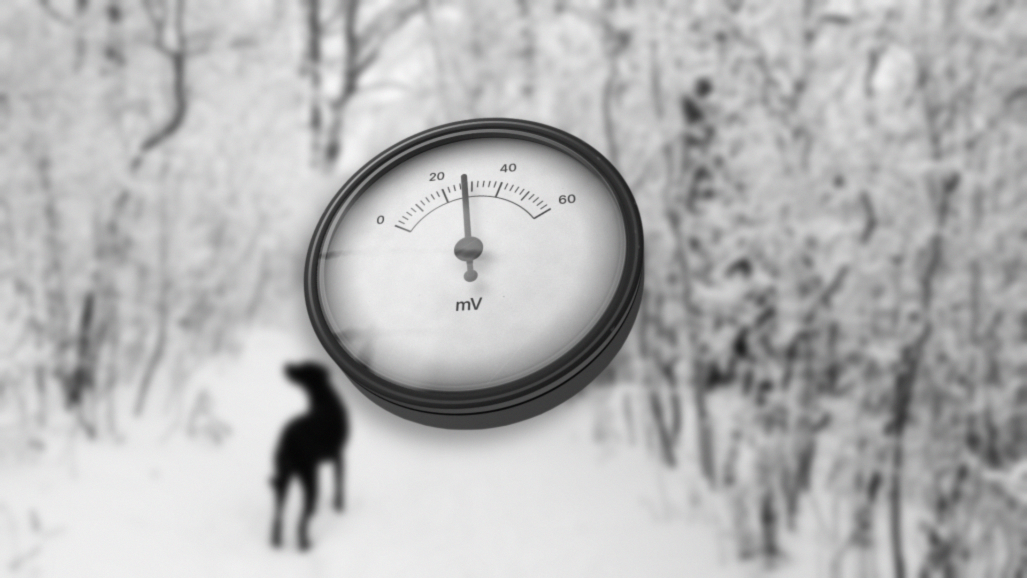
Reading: value=28 unit=mV
